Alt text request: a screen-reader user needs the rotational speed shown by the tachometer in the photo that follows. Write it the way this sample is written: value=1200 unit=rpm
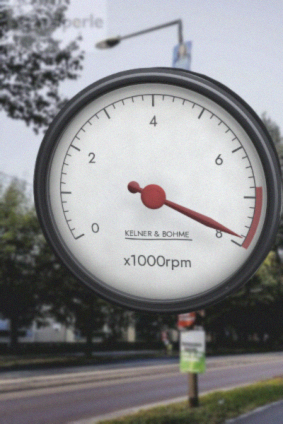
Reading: value=7800 unit=rpm
